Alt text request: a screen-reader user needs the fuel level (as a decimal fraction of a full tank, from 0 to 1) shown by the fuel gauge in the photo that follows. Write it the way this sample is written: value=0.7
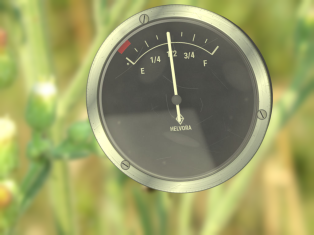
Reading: value=0.5
